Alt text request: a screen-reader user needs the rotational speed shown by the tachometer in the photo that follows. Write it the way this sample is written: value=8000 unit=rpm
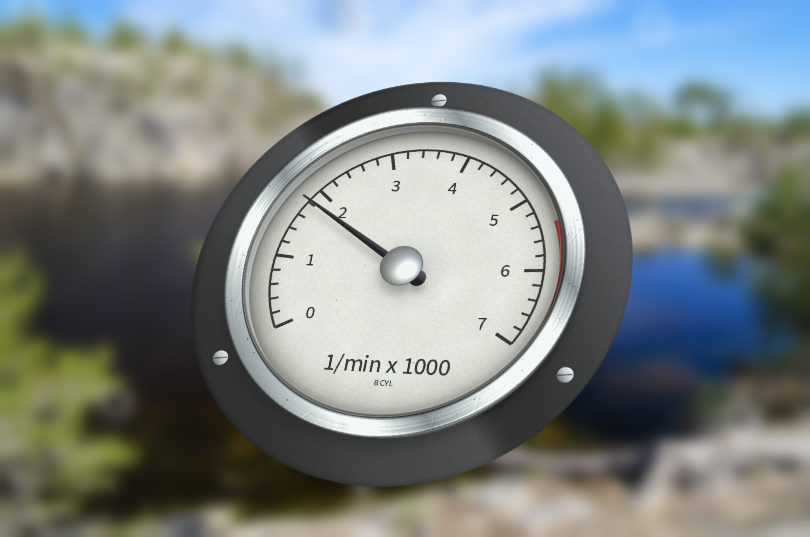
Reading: value=1800 unit=rpm
